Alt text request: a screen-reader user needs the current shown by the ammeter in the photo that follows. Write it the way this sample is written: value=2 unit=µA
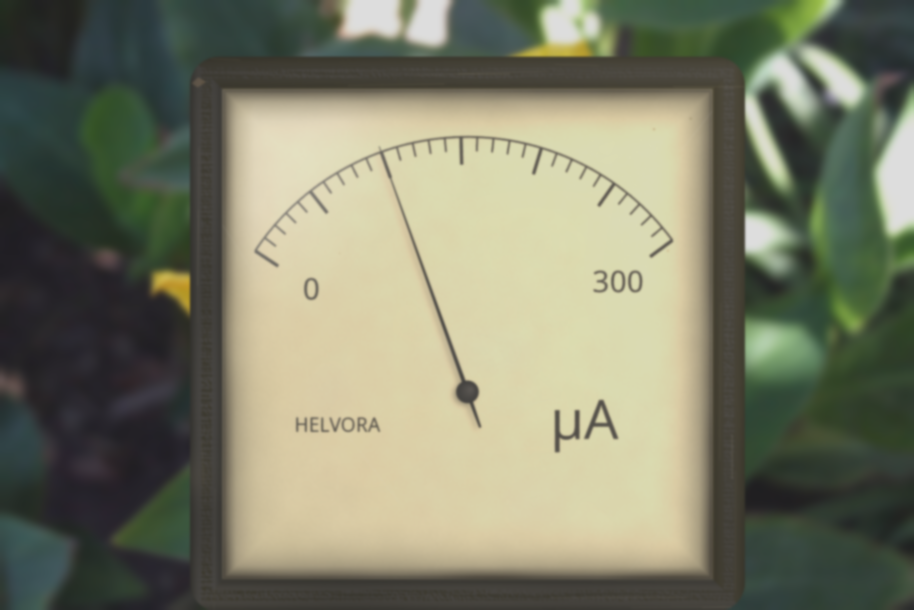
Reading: value=100 unit=µA
